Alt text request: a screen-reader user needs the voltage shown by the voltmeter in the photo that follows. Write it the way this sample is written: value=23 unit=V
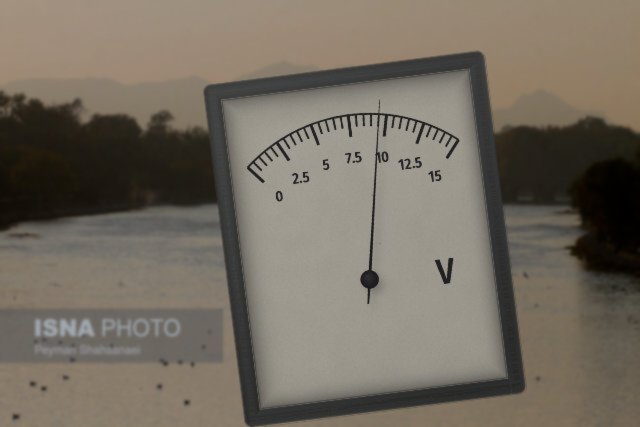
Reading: value=9.5 unit=V
